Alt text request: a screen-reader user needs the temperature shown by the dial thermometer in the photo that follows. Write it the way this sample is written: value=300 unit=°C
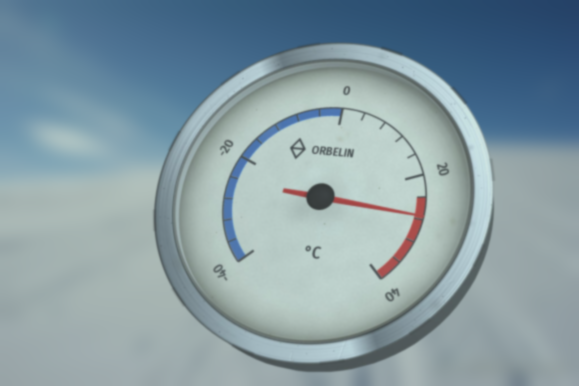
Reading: value=28 unit=°C
